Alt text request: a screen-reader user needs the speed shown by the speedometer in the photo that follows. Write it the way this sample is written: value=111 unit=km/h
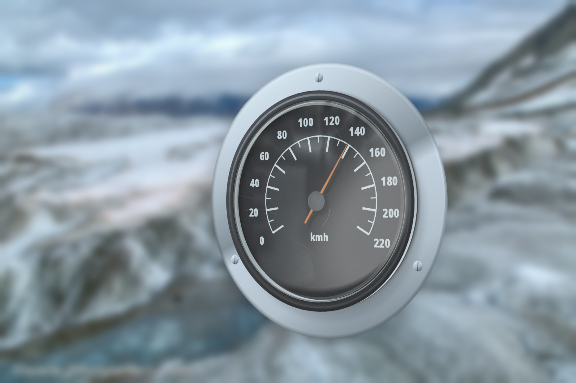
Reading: value=140 unit=km/h
